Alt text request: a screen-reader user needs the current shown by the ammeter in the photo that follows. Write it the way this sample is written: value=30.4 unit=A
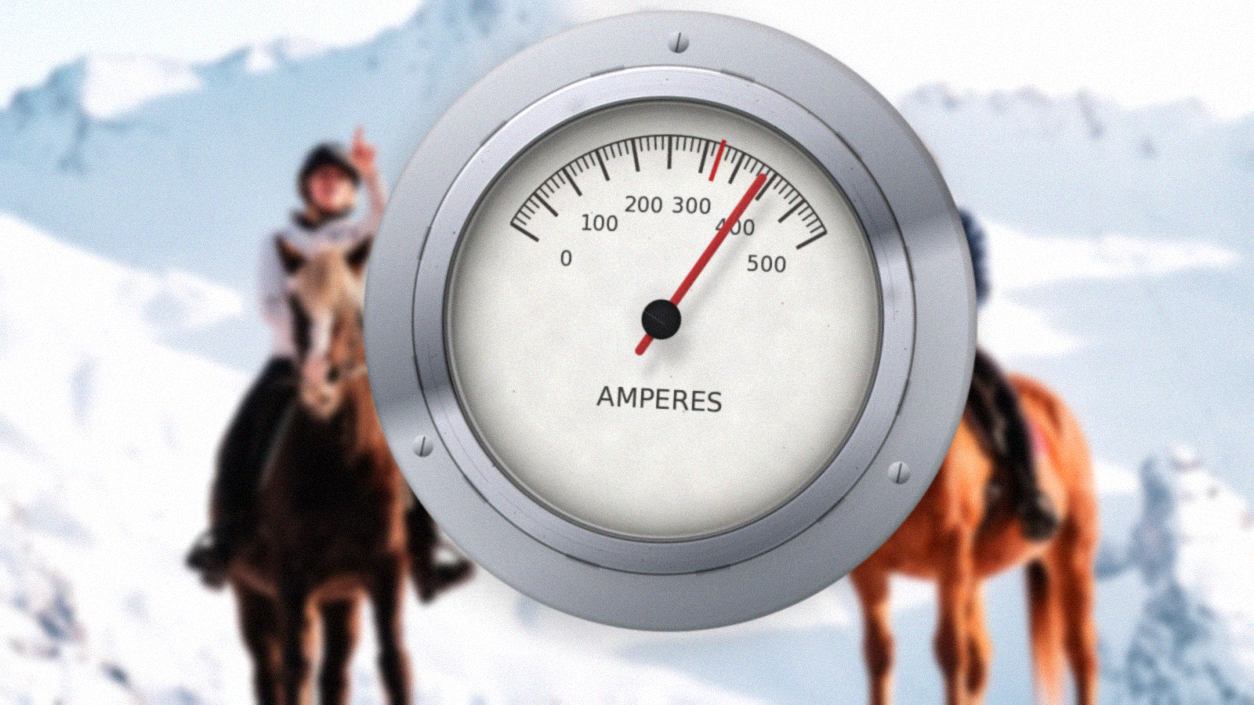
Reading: value=390 unit=A
